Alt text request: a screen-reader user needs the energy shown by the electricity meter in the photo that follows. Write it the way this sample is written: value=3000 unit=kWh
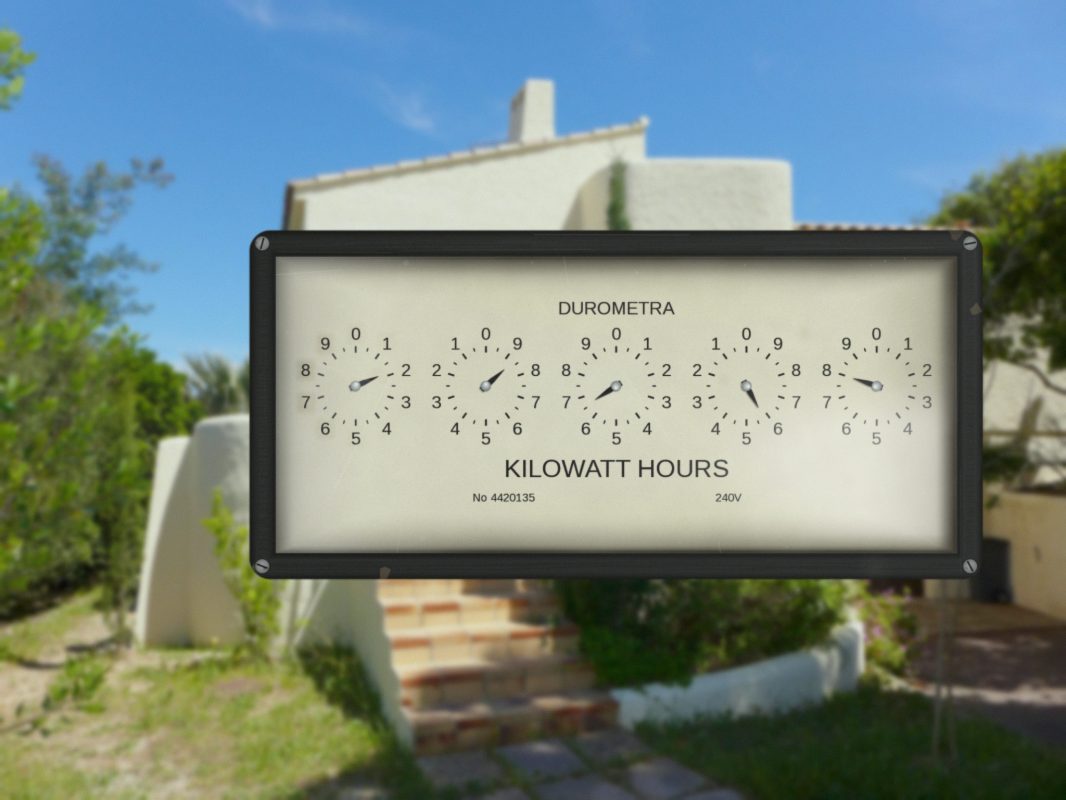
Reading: value=18658 unit=kWh
